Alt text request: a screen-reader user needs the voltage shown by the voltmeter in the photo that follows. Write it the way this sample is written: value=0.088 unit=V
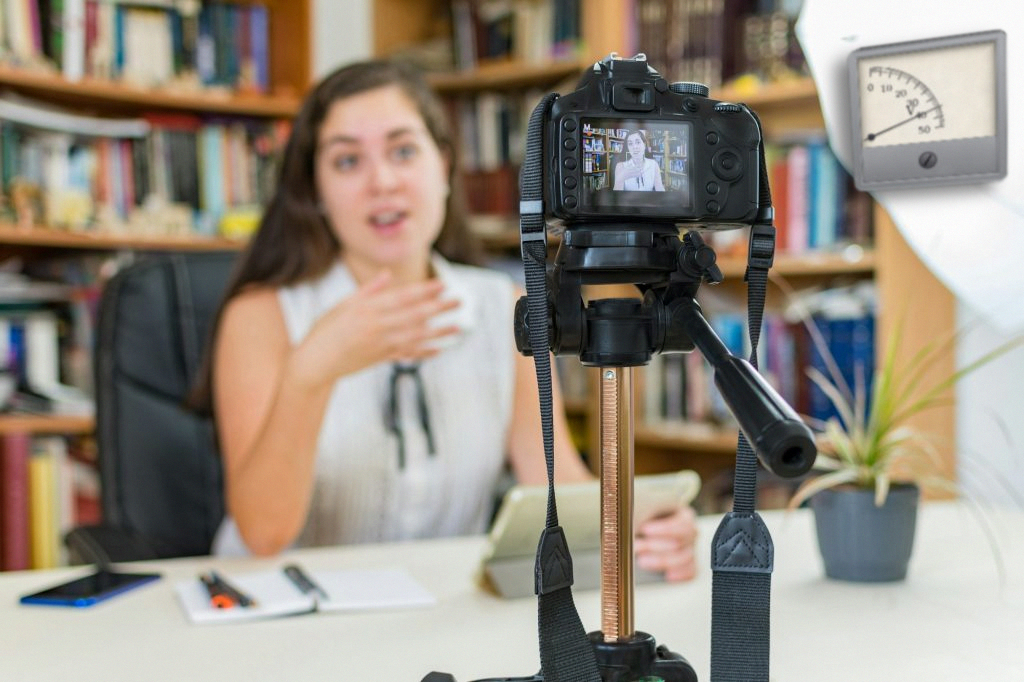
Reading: value=40 unit=V
